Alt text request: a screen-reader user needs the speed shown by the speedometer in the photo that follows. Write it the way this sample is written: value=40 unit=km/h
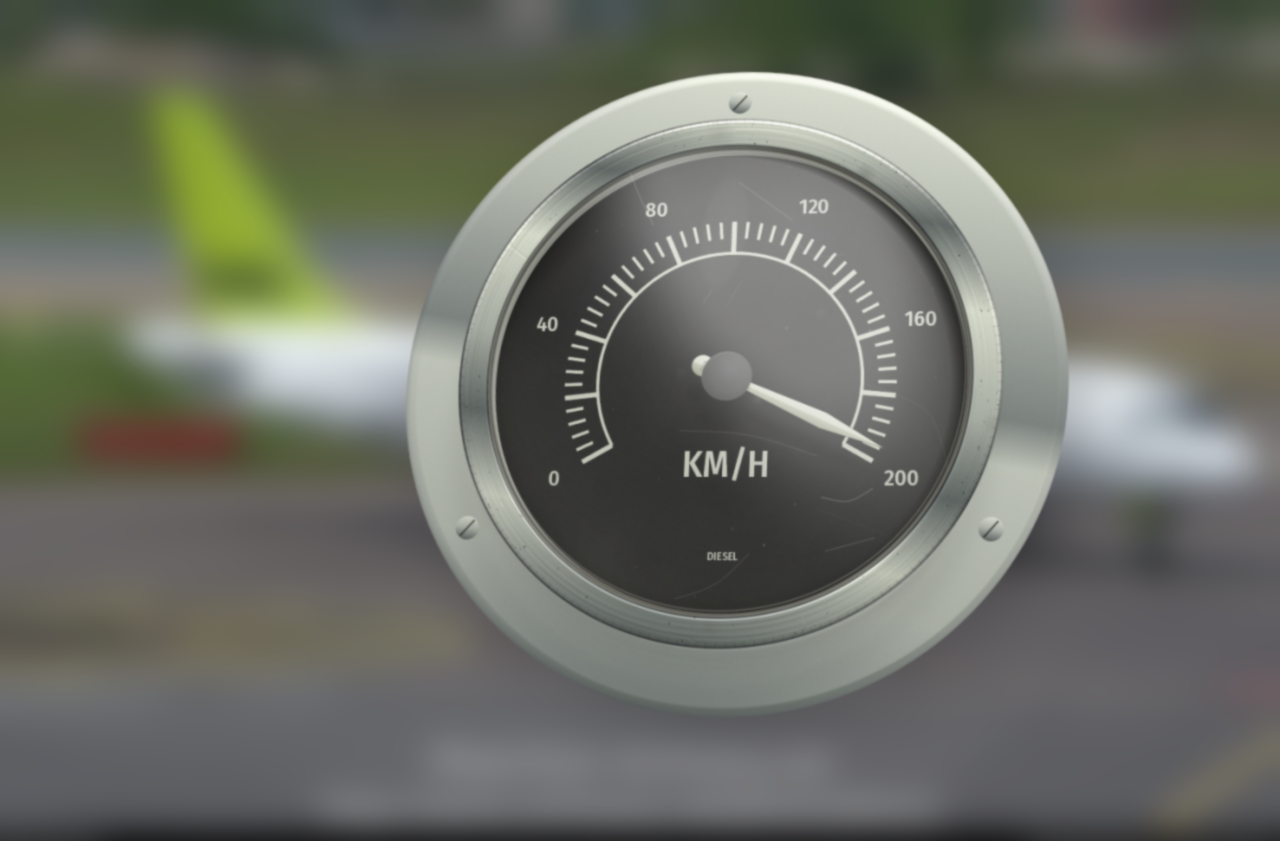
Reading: value=196 unit=km/h
